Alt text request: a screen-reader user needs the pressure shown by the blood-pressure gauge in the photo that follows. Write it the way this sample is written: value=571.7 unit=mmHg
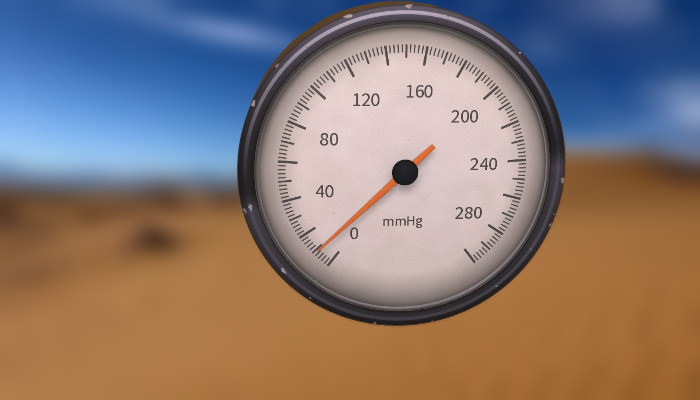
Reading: value=10 unit=mmHg
